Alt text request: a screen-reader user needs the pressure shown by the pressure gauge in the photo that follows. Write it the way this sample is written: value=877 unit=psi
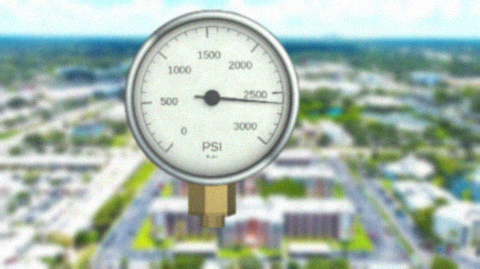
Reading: value=2600 unit=psi
